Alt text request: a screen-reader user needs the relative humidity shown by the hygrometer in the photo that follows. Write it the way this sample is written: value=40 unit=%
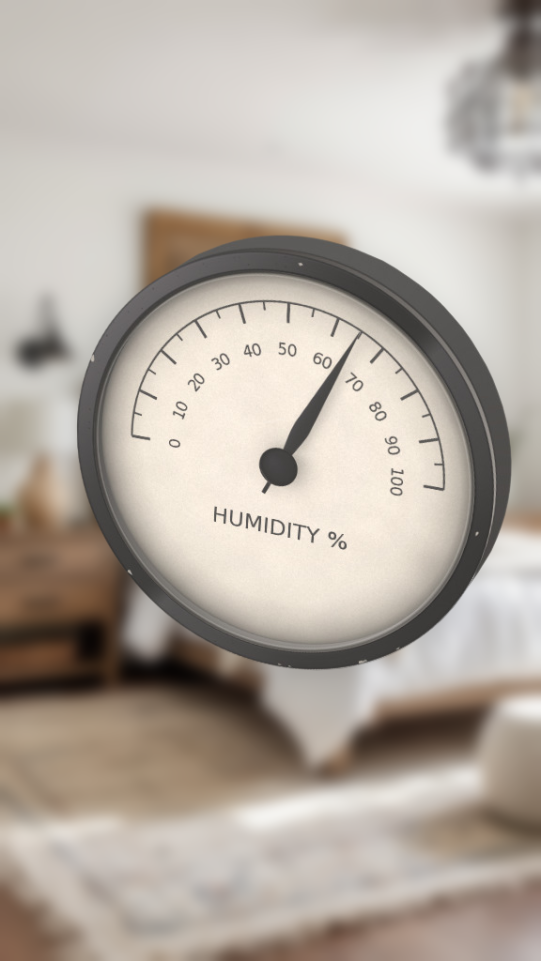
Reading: value=65 unit=%
